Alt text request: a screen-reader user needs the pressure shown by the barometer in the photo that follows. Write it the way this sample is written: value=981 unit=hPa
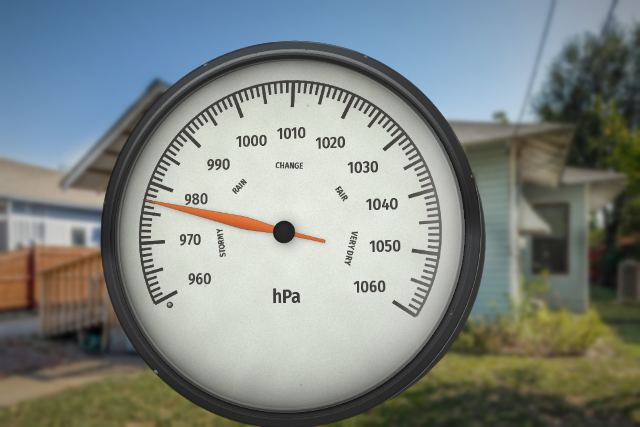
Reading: value=977 unit=hPa
